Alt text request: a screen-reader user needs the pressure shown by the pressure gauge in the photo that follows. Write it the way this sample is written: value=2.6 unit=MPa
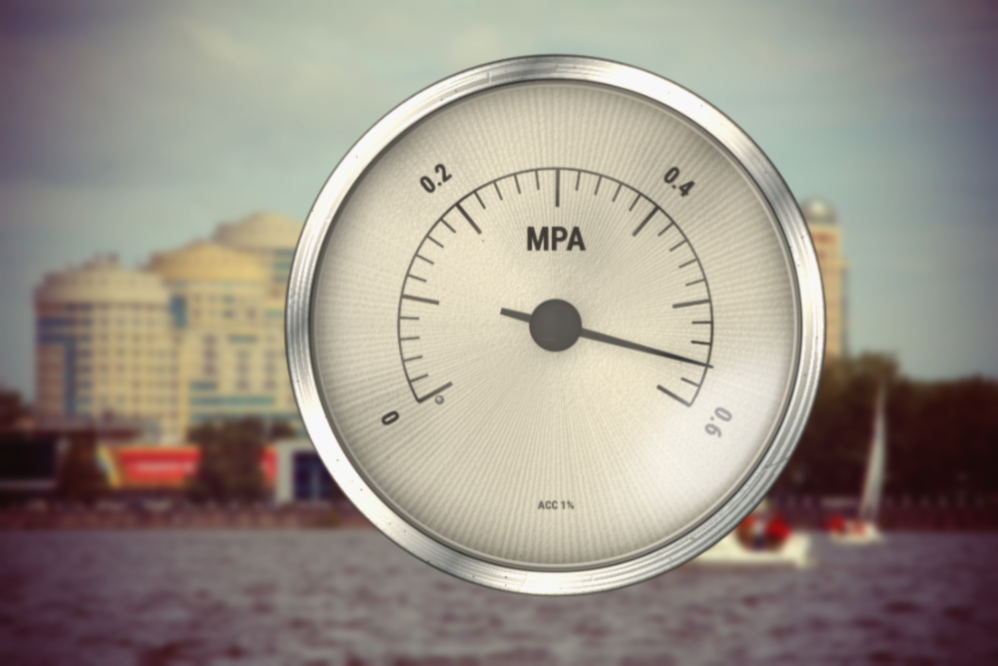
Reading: value=0.56 unit=MPa
